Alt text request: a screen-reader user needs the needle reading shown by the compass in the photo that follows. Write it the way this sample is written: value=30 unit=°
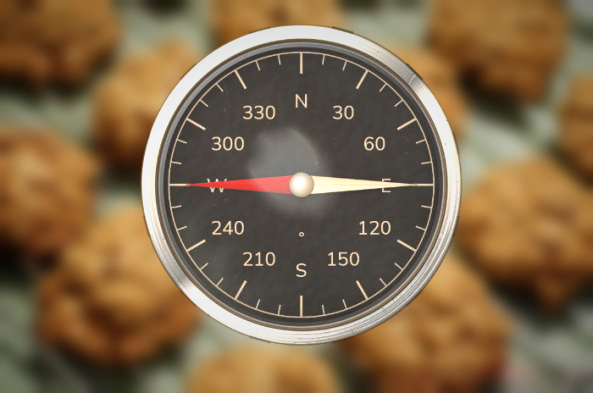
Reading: value=270 unit=°
